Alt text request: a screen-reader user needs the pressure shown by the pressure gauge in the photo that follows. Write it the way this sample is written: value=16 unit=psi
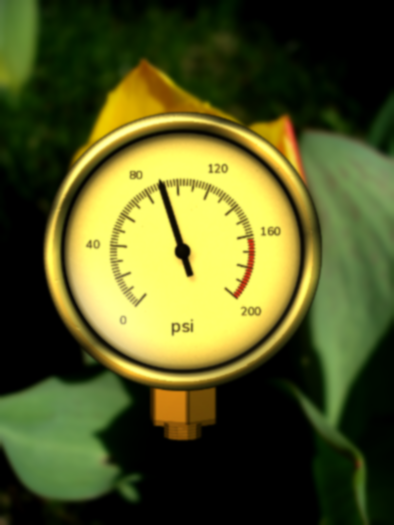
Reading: value=90 unit=psi
